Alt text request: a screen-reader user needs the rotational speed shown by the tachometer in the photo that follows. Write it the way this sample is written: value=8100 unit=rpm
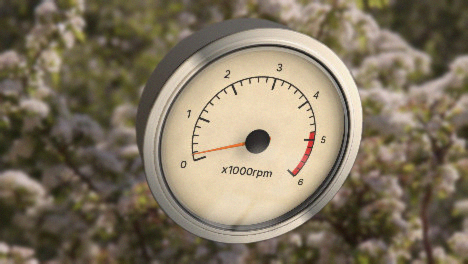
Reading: value=200 unit=rpm
